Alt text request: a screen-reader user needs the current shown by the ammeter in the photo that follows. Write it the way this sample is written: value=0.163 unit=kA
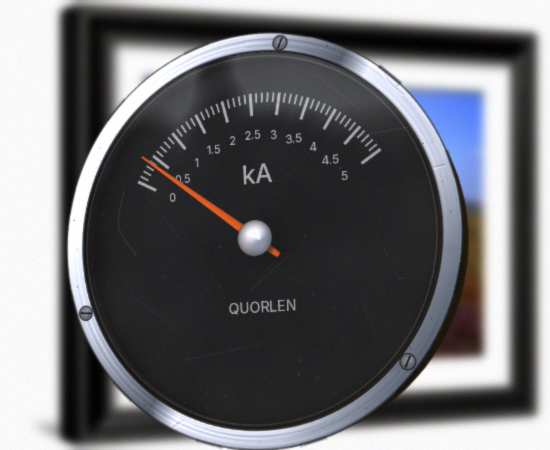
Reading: value=0.4 unit=kA
